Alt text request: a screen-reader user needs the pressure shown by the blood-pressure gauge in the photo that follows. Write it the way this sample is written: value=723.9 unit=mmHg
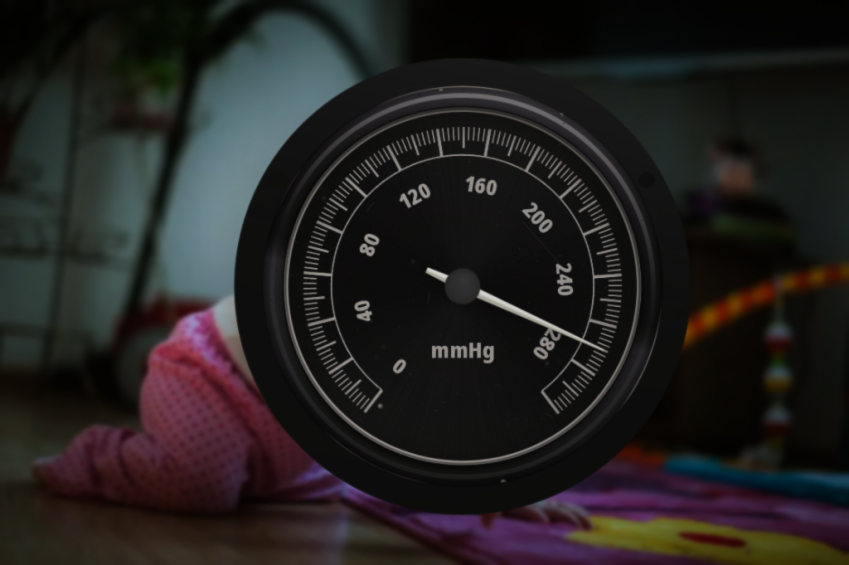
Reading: value=270 unit=mmHg
